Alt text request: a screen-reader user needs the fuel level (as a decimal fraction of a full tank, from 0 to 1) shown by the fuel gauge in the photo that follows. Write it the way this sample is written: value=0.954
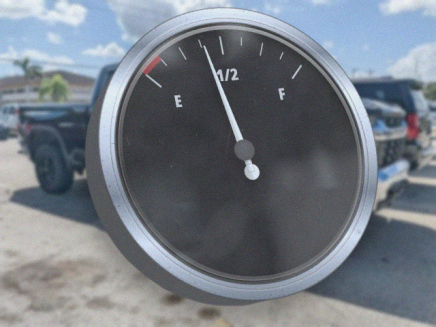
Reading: value=0.375
